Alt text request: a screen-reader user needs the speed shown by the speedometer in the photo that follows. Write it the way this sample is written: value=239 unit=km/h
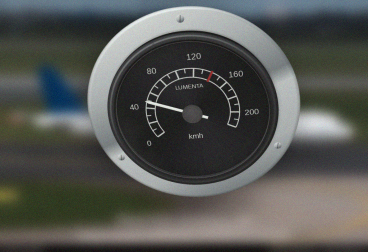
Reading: value=50 unit=km/h
